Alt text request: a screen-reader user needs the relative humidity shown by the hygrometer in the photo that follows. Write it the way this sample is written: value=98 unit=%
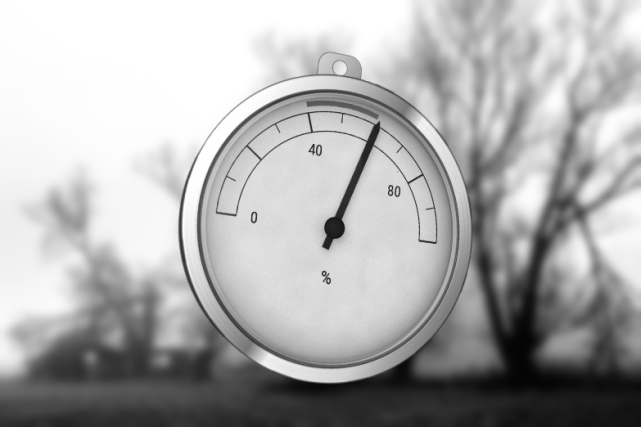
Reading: value=60 unit=%
